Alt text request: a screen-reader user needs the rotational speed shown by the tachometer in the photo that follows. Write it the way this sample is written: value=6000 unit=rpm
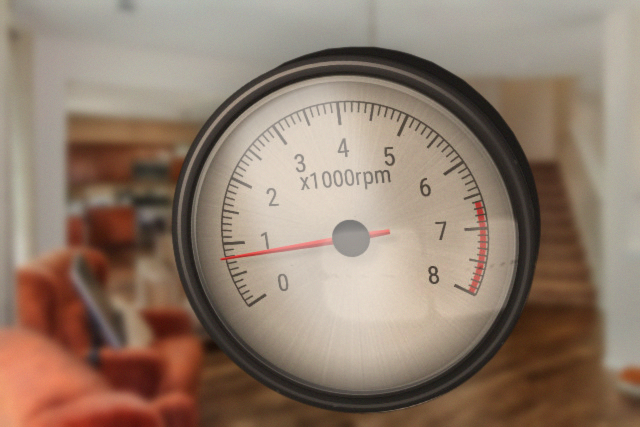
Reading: value=800 unit=rpm
